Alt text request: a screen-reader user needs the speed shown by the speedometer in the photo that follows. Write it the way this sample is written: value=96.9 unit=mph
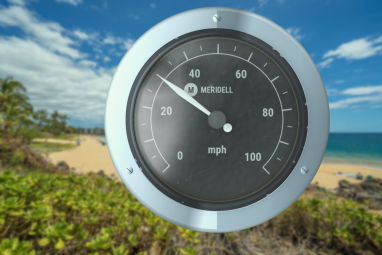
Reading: value=30 unit=mph
